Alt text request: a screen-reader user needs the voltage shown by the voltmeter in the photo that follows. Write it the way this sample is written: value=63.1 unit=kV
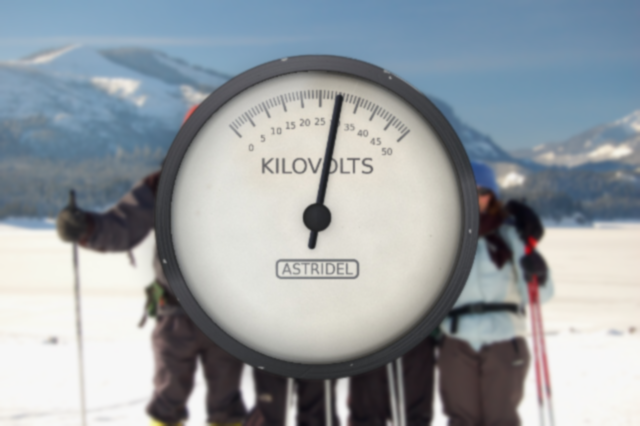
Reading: value=30 unit=kV
